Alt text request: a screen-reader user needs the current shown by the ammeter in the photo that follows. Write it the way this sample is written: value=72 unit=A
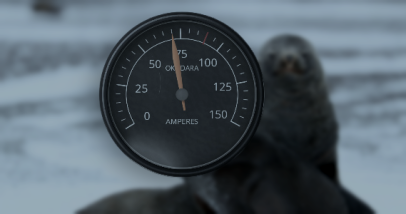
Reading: value=70 unit=A
